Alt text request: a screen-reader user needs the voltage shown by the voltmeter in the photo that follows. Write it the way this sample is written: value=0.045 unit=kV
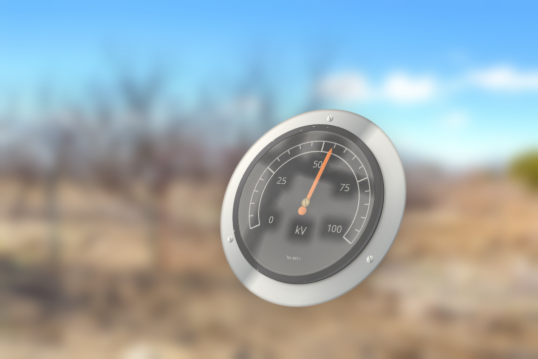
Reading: value=55 unit=kV
